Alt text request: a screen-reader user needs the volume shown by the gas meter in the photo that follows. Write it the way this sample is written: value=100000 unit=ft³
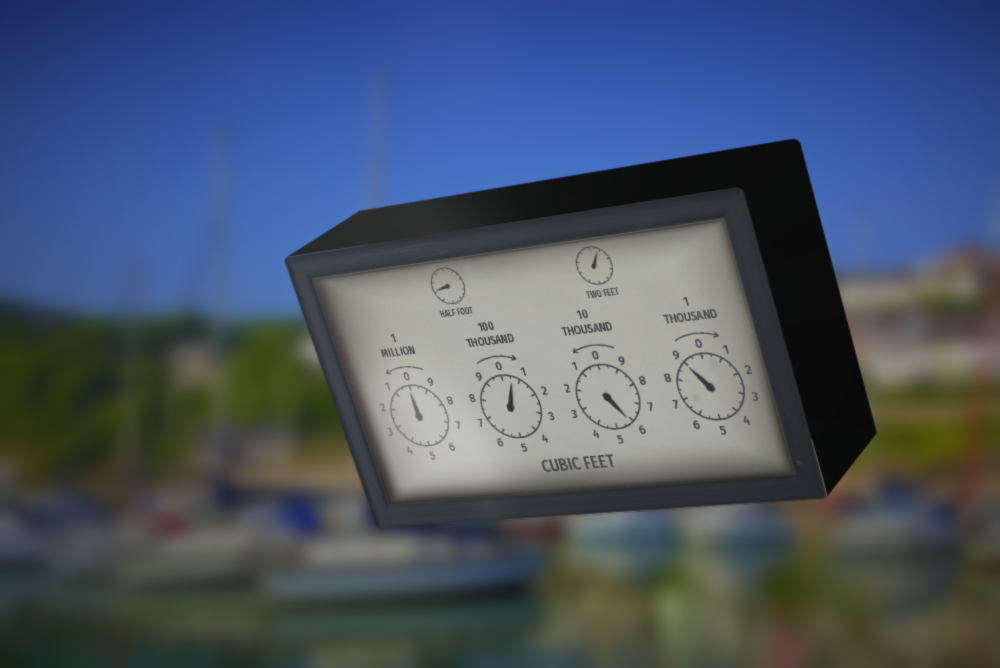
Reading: value=5900 unit=ft³
